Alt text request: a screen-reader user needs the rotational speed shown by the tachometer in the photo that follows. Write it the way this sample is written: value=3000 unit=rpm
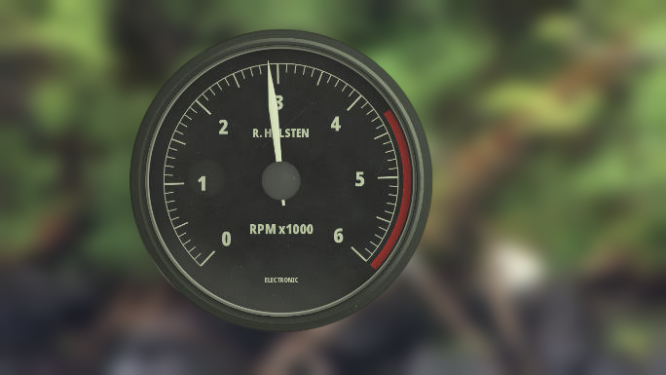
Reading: value=2900 unit=rpm
